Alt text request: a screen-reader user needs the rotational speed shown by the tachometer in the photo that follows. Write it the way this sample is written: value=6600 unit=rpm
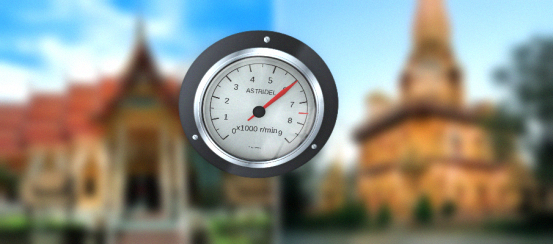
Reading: value=6000 unit=rpm
